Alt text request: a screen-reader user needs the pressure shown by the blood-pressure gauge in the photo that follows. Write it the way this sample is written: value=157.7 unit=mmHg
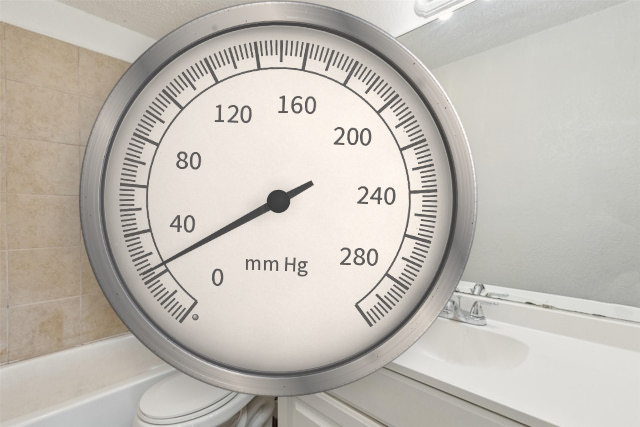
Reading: value=24 unit=mmHg
